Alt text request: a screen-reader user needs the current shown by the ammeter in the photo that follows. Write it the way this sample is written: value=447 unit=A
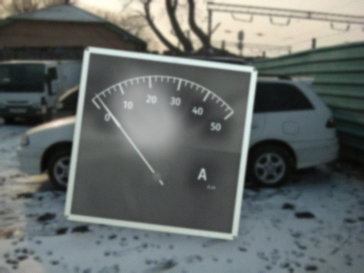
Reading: value=2 unit=A
